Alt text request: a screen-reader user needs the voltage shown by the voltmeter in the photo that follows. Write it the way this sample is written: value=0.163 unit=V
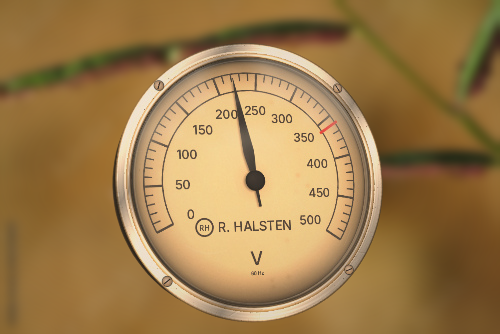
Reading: value=220 unit=V
